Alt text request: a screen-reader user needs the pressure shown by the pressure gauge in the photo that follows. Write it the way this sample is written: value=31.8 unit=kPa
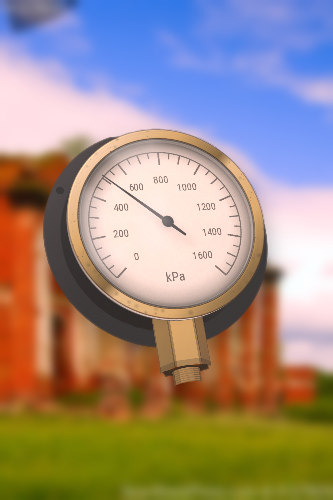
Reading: value=500 unit=kPa
